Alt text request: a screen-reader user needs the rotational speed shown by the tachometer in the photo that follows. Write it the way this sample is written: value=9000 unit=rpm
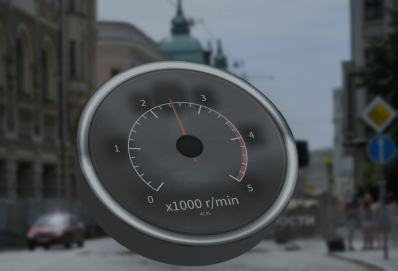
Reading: value=2400 unit=rpm
